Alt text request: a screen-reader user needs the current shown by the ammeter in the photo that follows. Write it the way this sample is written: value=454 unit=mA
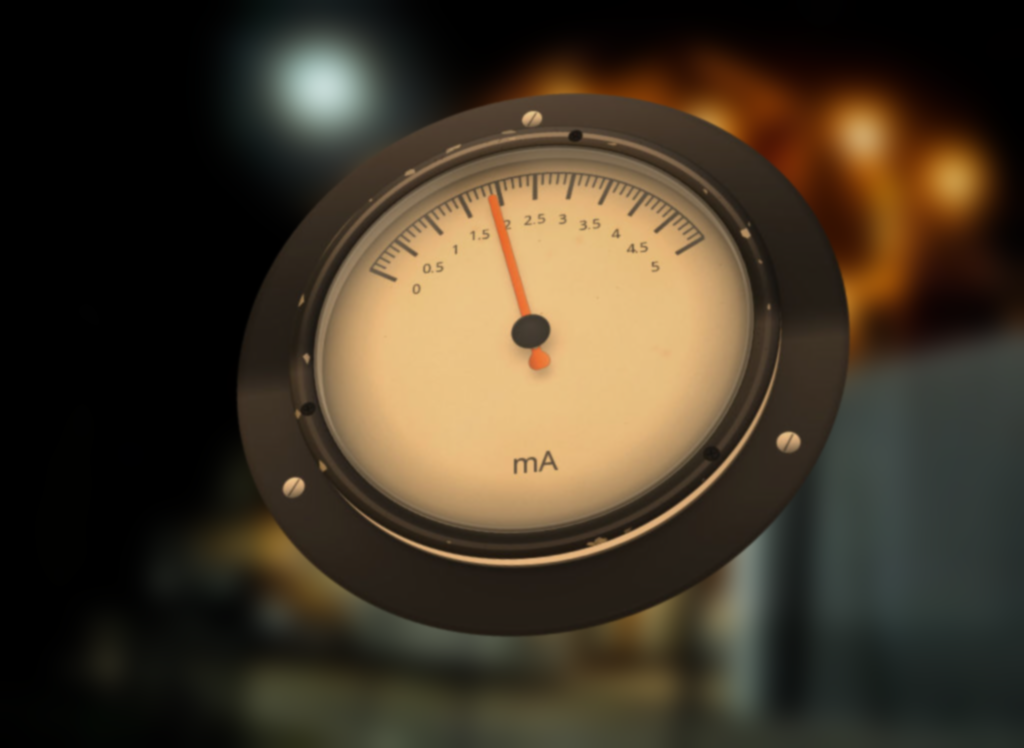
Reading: value=1.9 unit=mA
